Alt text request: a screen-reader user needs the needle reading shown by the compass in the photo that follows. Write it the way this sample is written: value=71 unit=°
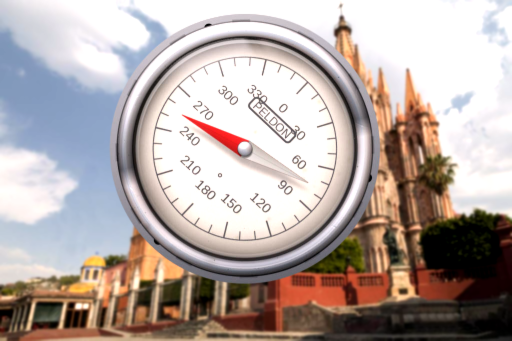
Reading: value=255 unit=°
